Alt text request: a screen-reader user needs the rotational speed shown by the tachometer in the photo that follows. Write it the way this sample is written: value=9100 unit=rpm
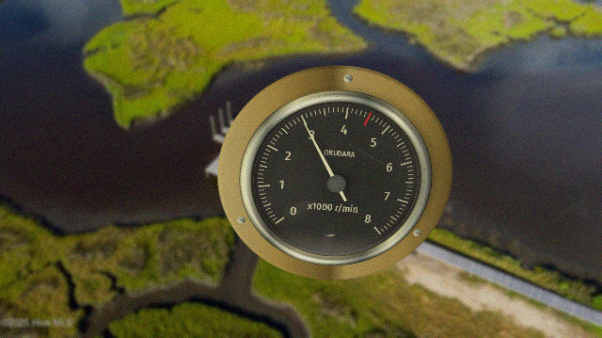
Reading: value=3000 unit=rpm
